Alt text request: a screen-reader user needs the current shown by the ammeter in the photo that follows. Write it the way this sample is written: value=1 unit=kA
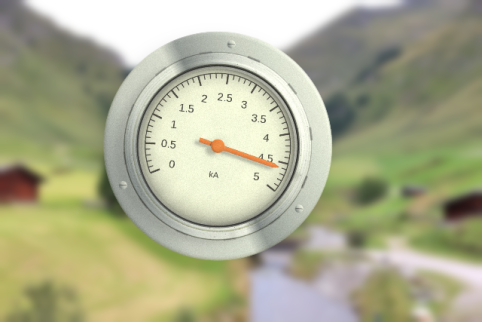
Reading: value=4.6 unit=kA
